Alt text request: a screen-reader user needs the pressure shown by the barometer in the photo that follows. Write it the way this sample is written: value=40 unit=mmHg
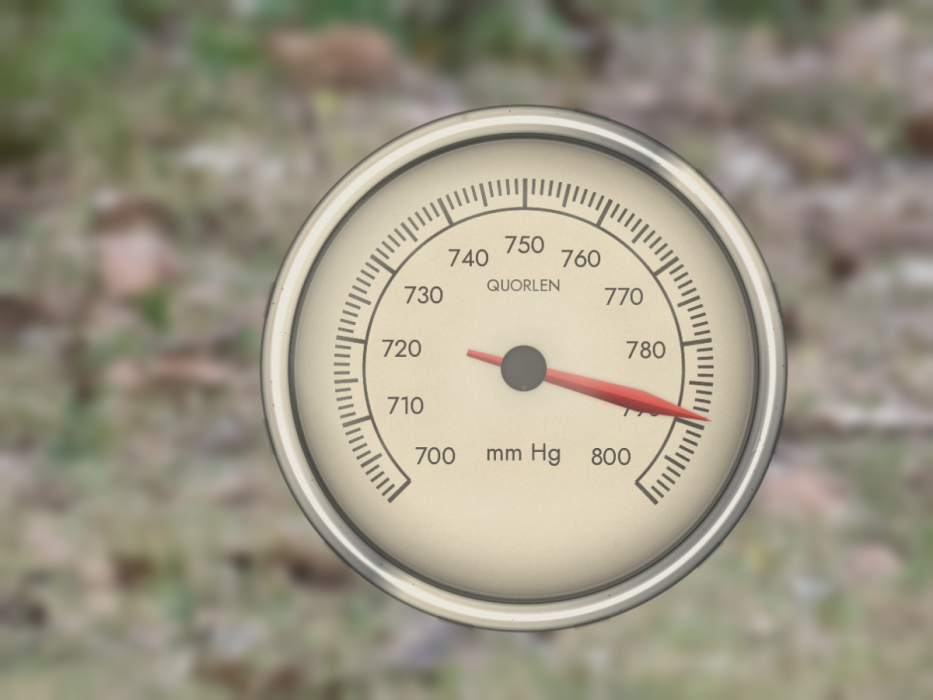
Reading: value=789 unit=mmHg
